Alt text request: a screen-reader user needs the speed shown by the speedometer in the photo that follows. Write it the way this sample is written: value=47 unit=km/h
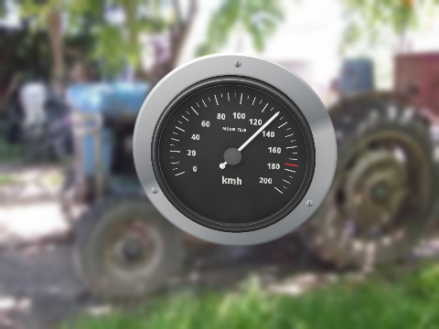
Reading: value=130 unit=km/h
